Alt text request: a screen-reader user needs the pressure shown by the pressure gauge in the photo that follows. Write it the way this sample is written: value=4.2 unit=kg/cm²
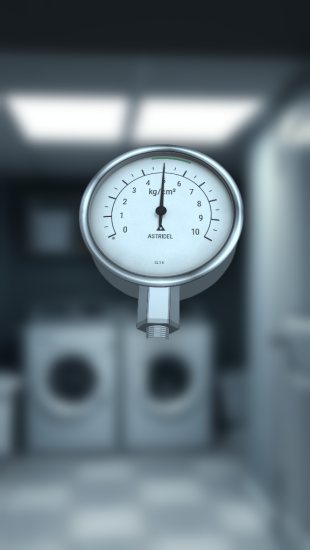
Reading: value=5 unit=kg/cm²
